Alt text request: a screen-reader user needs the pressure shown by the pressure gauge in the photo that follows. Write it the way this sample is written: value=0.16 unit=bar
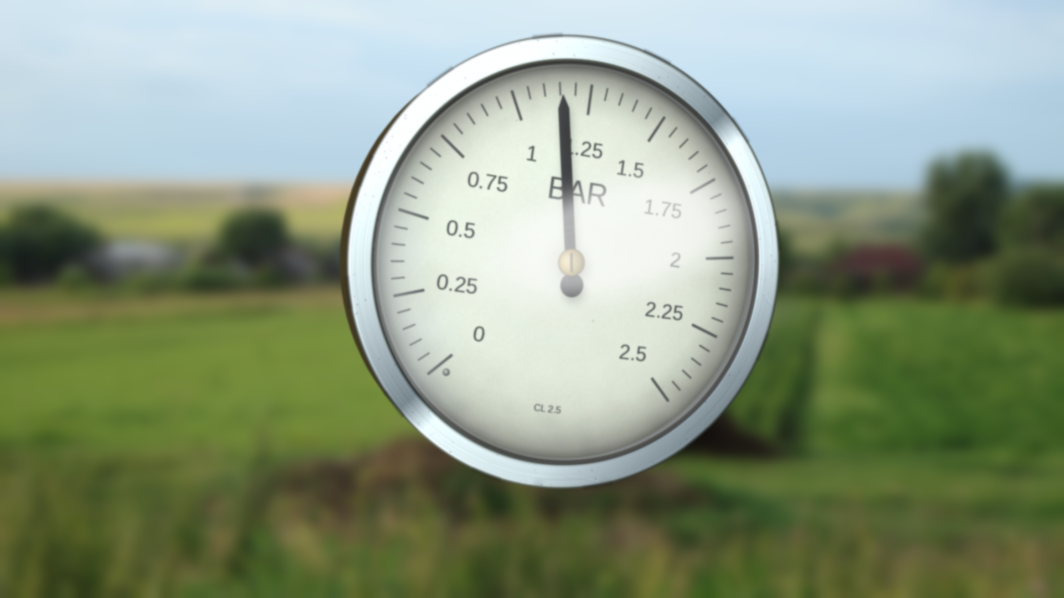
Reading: value=1.15 unit=bar
